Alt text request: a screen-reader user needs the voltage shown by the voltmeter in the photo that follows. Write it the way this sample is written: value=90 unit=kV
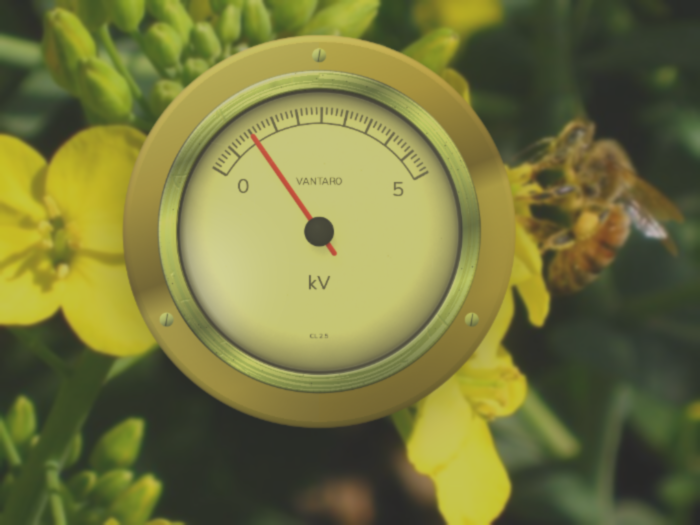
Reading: value=1 unit=kV
